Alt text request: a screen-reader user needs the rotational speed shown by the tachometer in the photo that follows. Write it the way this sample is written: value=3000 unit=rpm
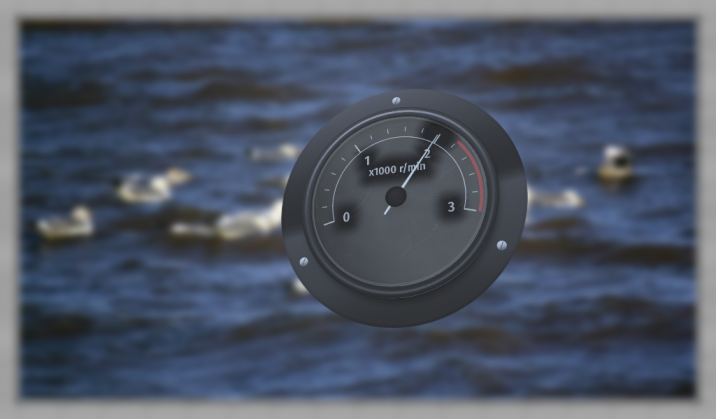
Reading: value=2000 unit=rpm
